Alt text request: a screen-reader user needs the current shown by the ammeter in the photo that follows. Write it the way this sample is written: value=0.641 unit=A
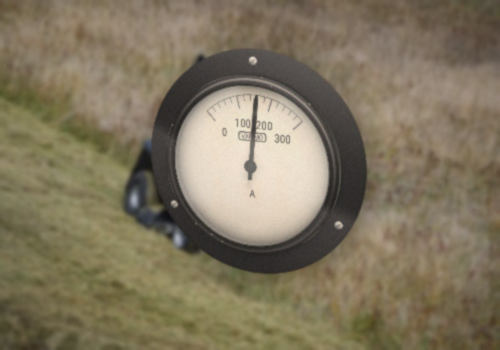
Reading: value=160 unit=A
